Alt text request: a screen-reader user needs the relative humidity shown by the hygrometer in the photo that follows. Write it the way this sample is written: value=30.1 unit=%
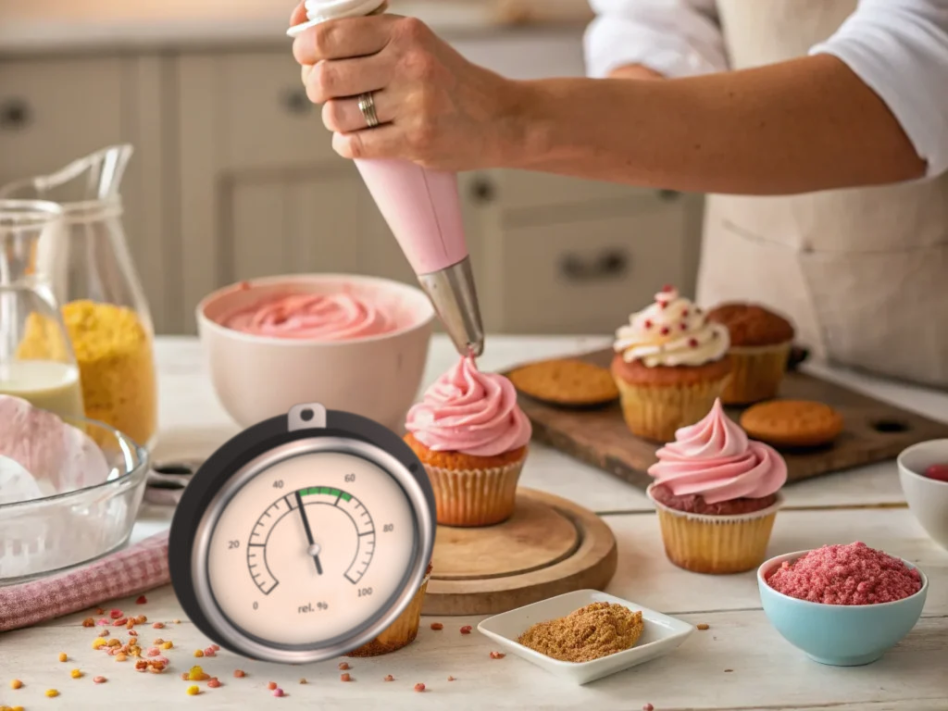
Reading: value=44 unit=%
